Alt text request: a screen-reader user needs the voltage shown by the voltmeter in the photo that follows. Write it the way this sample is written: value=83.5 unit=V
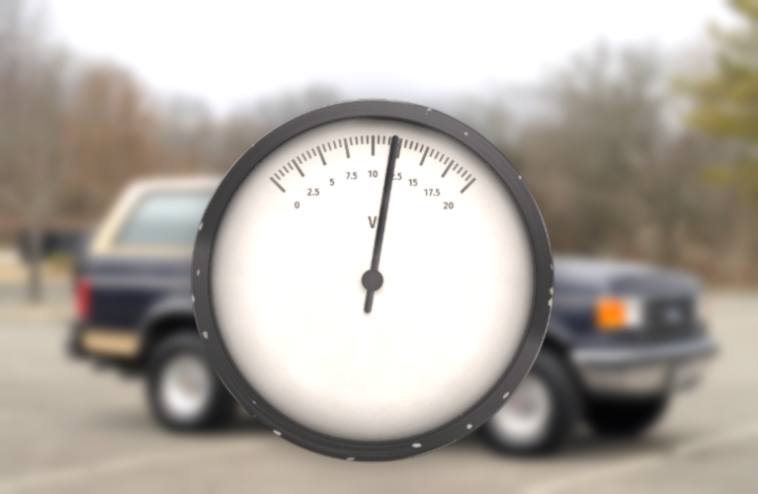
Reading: value=12 unit=V
